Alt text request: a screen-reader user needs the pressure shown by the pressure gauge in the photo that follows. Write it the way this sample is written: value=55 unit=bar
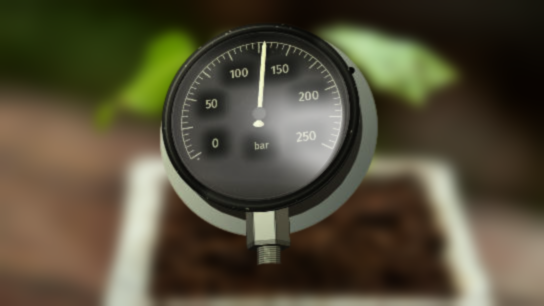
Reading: value=130 unit=bar
